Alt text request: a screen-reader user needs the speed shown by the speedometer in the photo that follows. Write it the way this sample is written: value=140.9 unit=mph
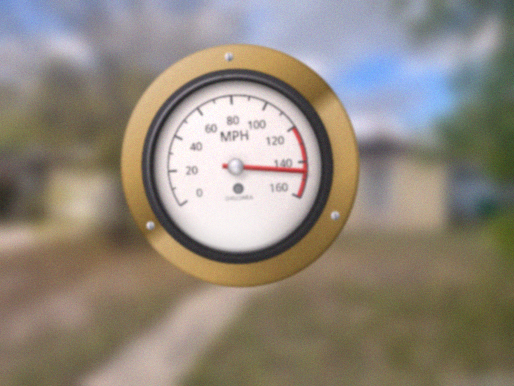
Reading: value=145 unit=mph
